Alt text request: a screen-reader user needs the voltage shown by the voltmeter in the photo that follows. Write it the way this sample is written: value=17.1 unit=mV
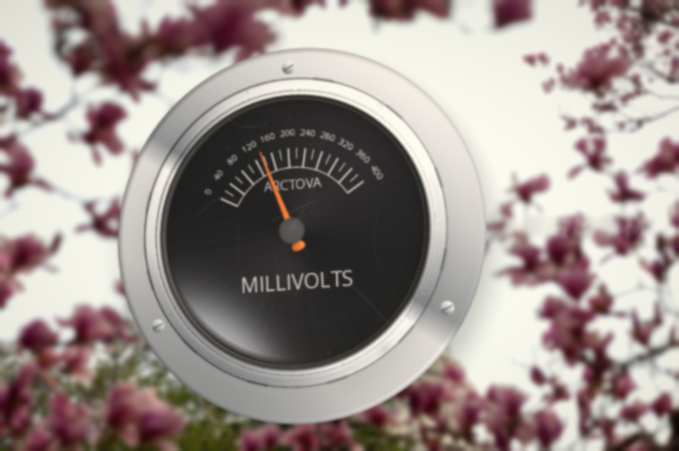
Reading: value=140 unit=mV
